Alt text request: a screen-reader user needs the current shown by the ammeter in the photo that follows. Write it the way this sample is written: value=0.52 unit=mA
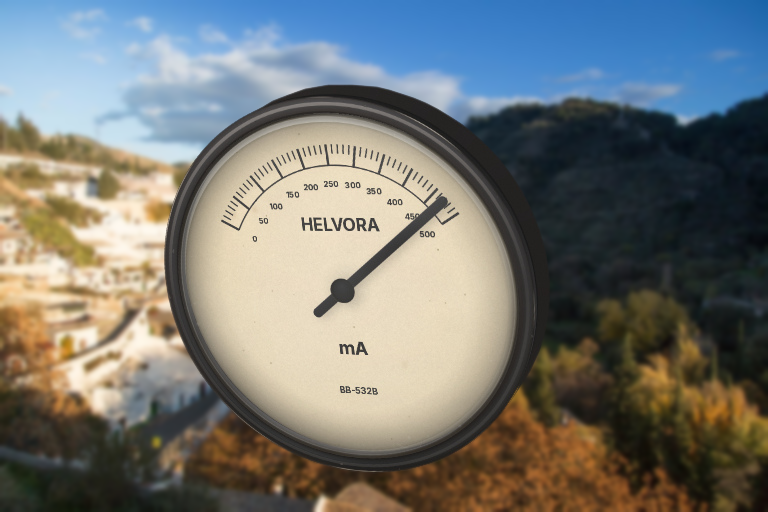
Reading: value=470 unit=mA
